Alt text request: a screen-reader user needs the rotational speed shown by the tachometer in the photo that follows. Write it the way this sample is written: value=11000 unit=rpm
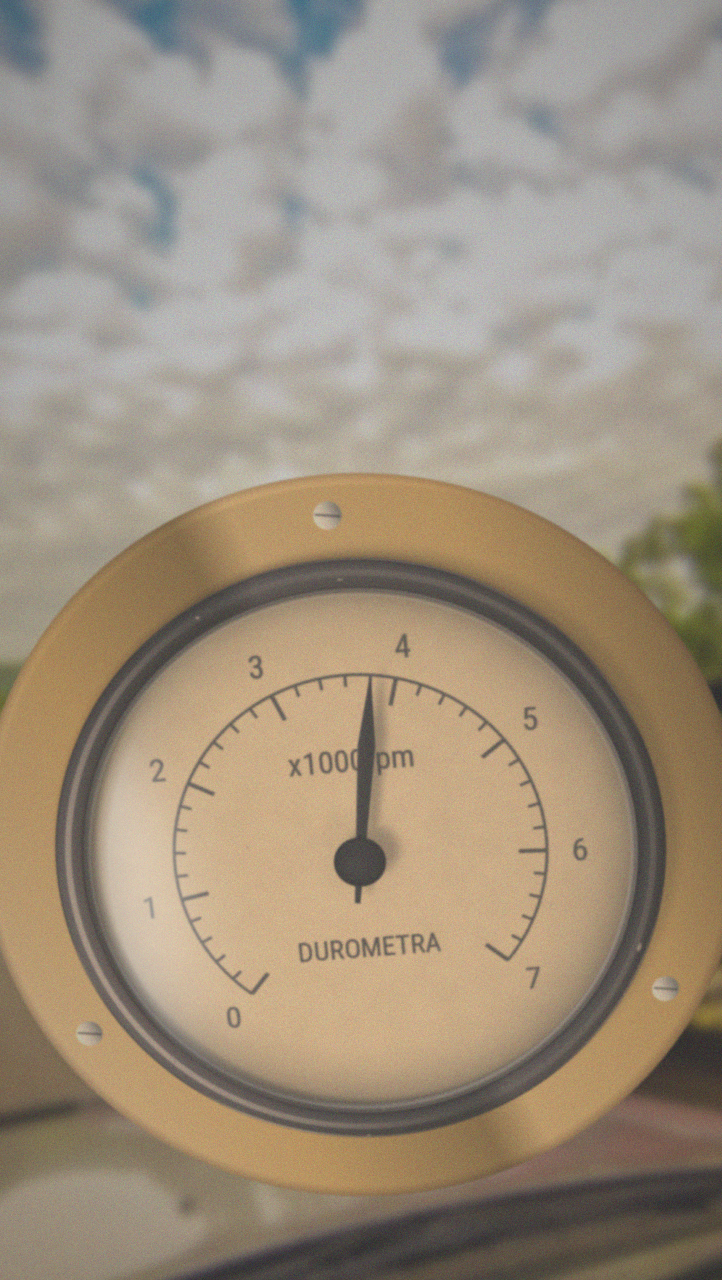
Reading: value=3800 unit=rpm
